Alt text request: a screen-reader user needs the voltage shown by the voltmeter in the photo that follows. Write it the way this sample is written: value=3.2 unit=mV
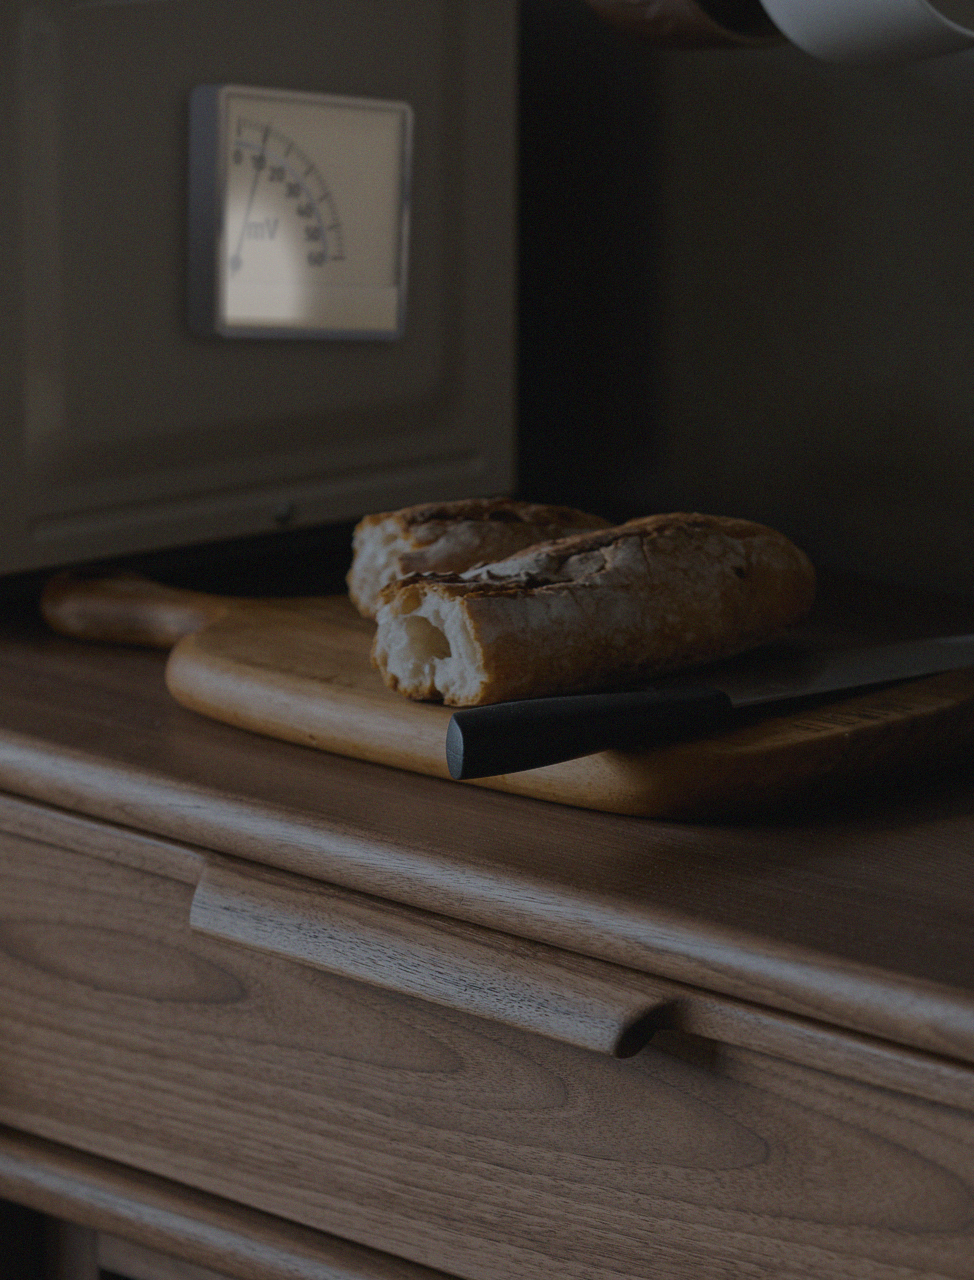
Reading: value=10 unit=mV
